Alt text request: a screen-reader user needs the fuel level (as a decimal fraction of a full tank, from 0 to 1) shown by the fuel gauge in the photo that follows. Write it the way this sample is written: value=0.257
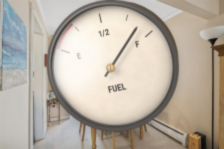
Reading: value=0.875
